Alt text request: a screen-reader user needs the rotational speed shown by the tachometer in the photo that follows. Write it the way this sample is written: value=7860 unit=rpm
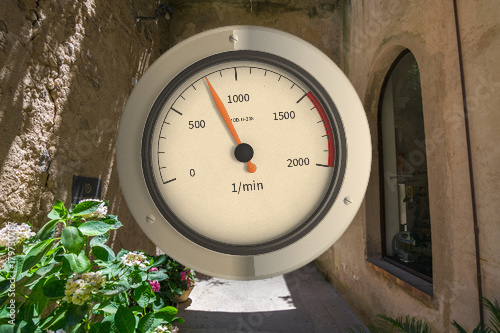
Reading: value=800 unit=rpm
